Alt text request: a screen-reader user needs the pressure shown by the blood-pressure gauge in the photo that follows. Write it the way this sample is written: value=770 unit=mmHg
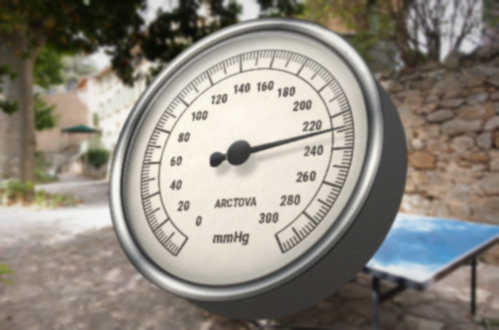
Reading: value=230 unit=mmHg
